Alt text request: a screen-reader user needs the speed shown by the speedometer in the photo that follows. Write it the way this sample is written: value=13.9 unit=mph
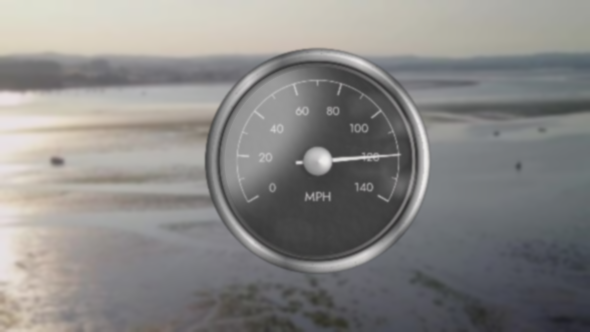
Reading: value=120 unit=mph
